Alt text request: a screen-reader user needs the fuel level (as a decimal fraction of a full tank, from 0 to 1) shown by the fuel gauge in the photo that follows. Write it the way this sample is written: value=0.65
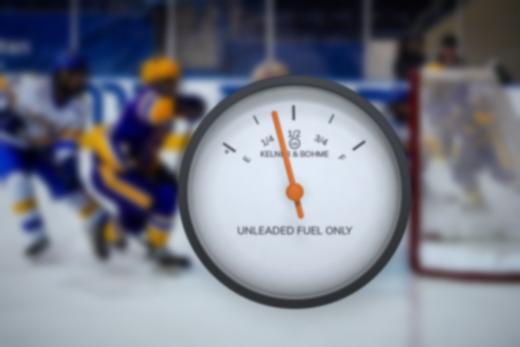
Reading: value=0.375
